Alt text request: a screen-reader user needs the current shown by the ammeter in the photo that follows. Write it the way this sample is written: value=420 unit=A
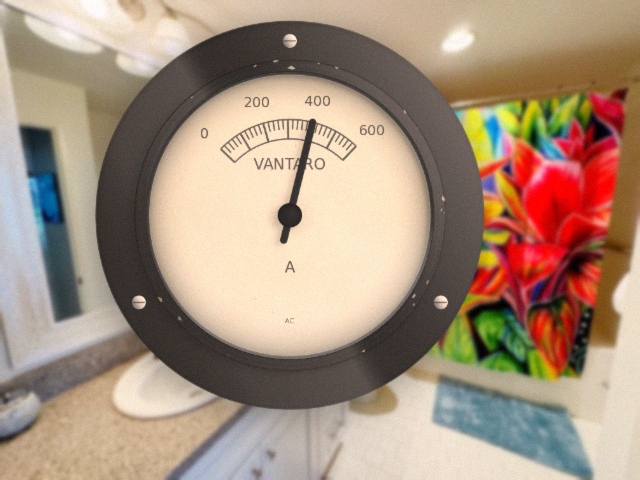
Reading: value=400 unit=A
